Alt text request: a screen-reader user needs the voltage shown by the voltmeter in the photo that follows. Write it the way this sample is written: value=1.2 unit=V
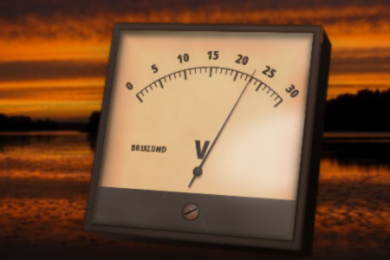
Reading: value=23 unit=V
